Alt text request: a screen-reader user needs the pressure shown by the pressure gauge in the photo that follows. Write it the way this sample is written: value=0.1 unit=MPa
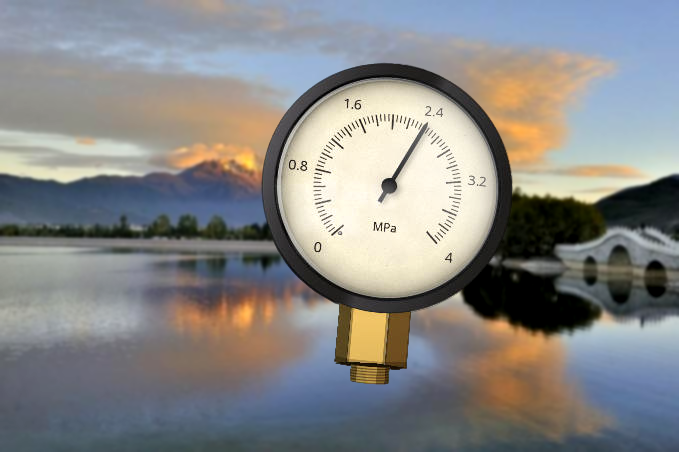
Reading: value=2.4 unit=MPa
